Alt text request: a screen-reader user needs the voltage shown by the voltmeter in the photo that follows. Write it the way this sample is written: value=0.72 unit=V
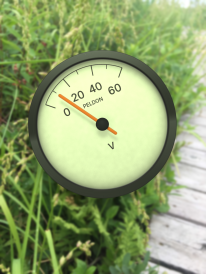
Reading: value=10 unit=V
